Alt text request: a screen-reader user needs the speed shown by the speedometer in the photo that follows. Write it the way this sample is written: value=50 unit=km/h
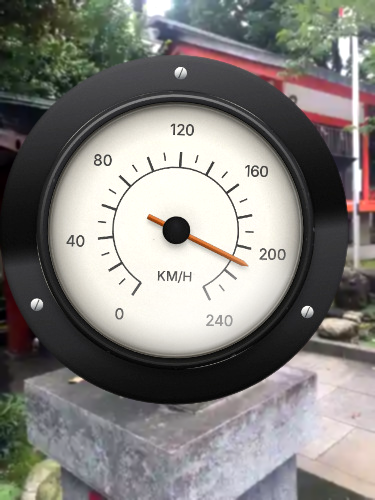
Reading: value=210 unit=km/h
